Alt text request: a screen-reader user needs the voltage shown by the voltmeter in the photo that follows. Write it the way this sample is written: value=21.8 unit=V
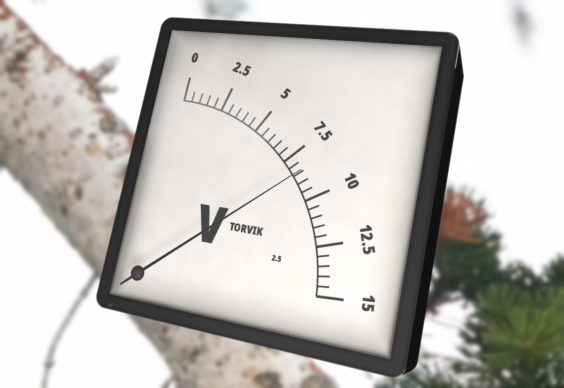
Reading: value=8.5 unit=V
